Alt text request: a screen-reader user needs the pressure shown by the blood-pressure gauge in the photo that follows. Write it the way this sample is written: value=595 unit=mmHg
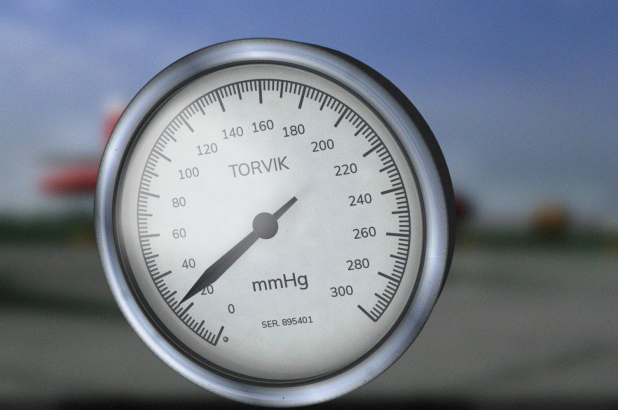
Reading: value=24 unit=mmHg
